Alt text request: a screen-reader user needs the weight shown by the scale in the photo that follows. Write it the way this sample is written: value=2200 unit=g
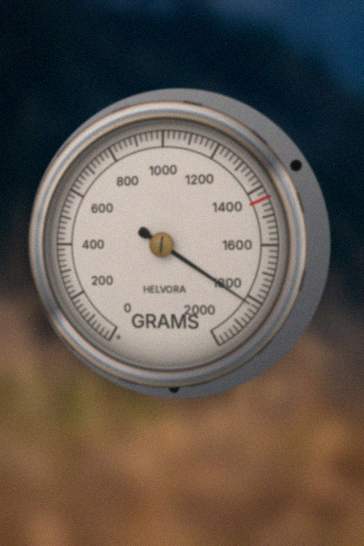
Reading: value=1820 unit=g
